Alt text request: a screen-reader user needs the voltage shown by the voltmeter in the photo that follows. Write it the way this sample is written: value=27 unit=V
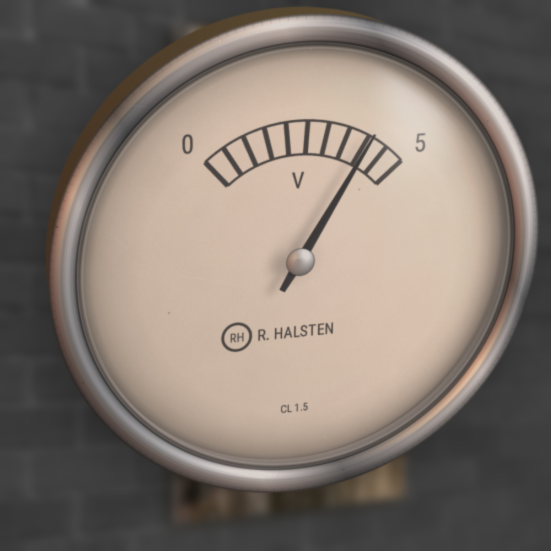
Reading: value=4 unit=V
